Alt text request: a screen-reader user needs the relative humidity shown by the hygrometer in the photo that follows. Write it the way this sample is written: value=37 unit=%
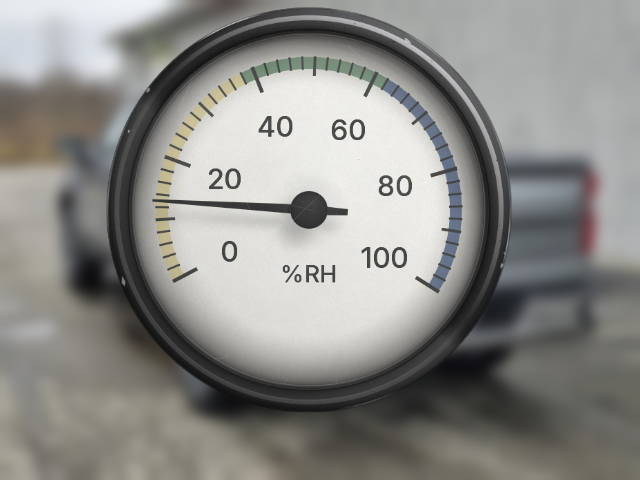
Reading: value=13 unit=%
